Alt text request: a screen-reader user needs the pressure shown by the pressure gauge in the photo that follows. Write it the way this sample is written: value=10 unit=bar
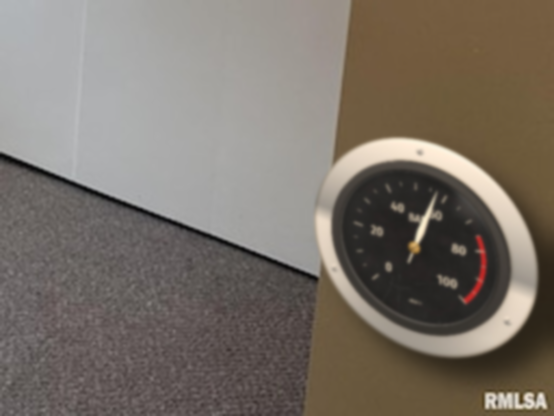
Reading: value=57.5 unit=bar
